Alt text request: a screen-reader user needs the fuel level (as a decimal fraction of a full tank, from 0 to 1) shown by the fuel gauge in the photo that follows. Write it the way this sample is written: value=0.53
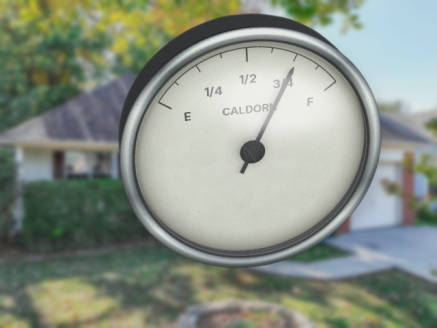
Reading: value=0.75
